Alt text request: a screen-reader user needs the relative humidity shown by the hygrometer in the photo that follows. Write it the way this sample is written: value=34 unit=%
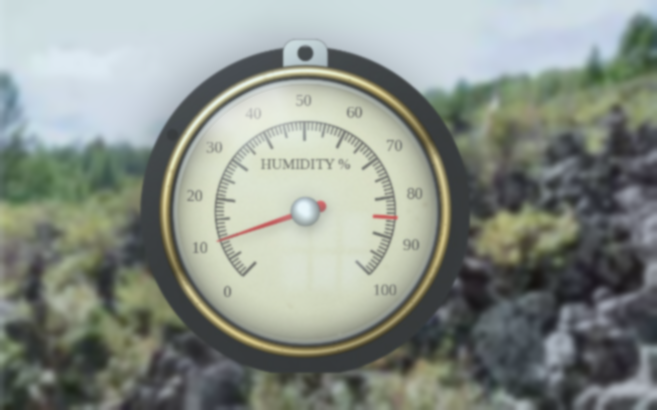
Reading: value=10 unit=%
